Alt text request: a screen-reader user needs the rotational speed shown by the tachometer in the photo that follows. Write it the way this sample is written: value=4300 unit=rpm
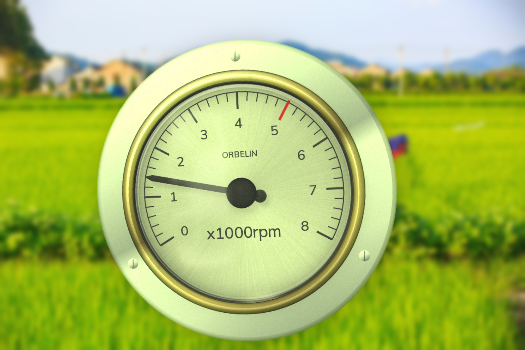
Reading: value=1400 unit=rpm
